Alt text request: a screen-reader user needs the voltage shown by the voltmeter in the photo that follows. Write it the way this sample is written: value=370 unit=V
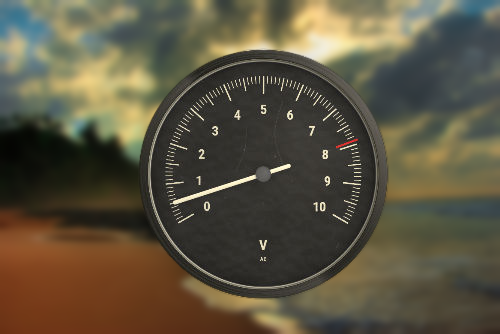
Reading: value=0.5 unit=V
